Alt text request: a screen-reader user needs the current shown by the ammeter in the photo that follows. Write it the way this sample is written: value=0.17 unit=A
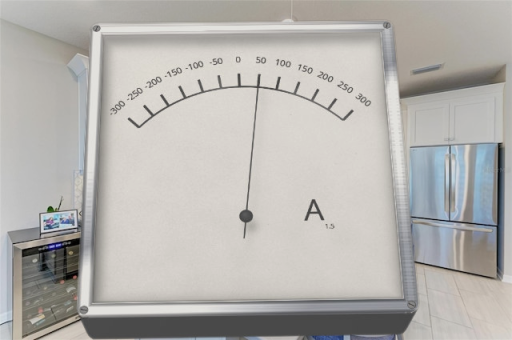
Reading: value=50 unit=A
